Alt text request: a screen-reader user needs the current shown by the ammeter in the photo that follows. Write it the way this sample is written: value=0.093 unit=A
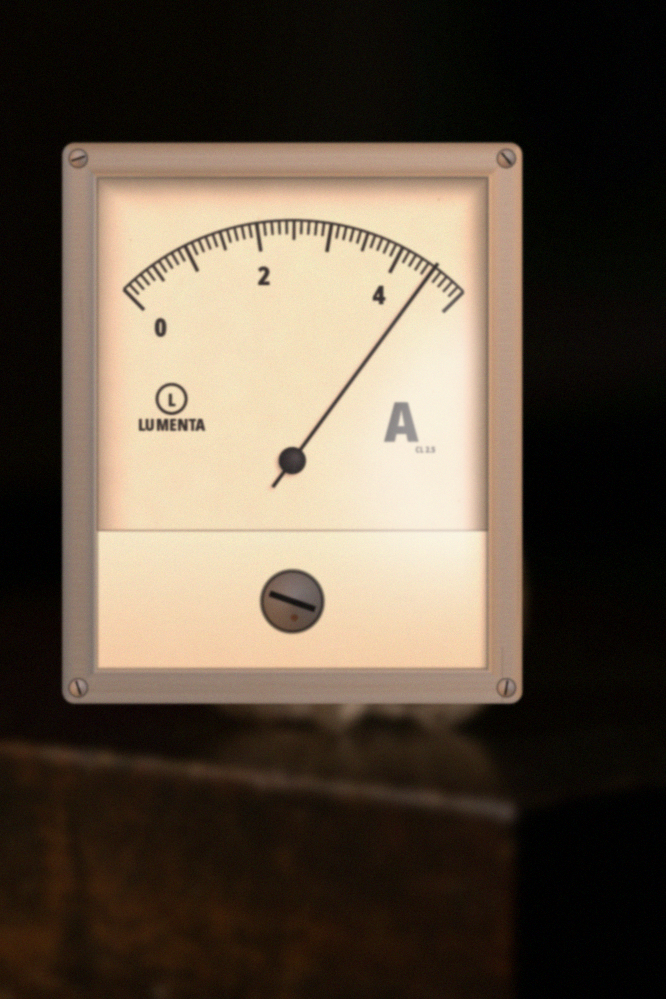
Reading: value=4.5 unit=A
